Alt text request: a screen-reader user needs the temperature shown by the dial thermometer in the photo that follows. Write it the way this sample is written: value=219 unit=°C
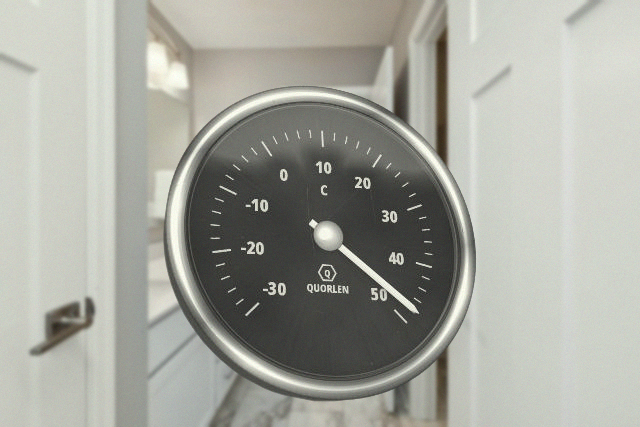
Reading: value=48 unit=°C
